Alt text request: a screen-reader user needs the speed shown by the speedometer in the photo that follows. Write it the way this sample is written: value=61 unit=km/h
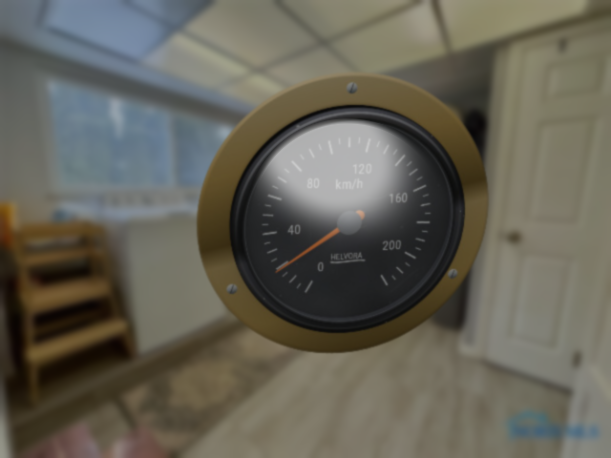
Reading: value=20 unit=km/h
